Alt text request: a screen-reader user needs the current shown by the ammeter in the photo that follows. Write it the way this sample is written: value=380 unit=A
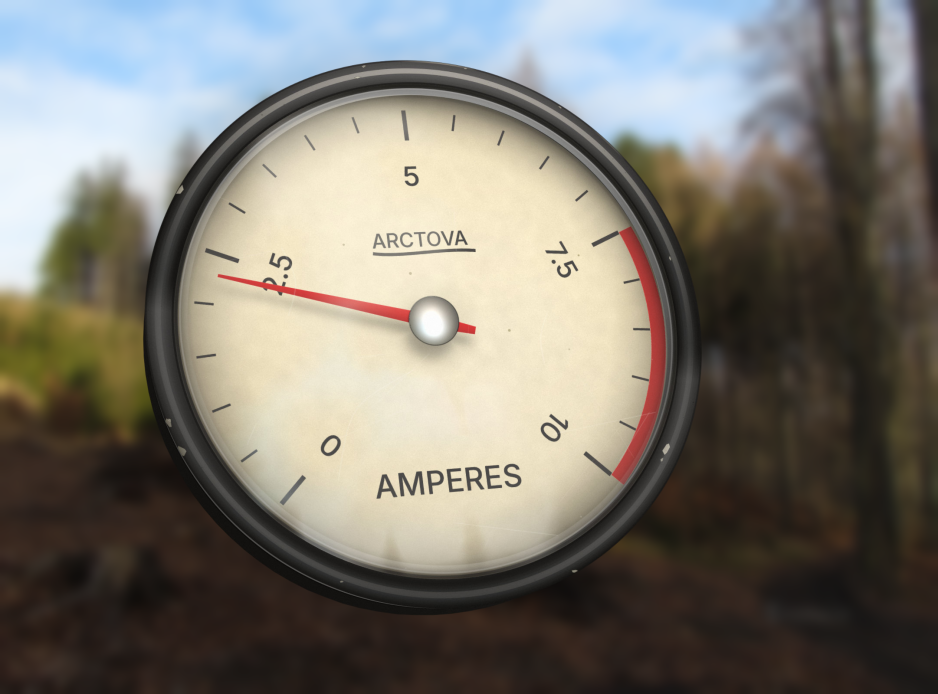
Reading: value=2.25 unit=A
